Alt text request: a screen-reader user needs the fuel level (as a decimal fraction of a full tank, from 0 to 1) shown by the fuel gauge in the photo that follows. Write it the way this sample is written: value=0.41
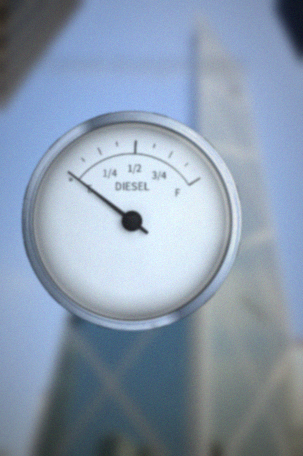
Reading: value=0
